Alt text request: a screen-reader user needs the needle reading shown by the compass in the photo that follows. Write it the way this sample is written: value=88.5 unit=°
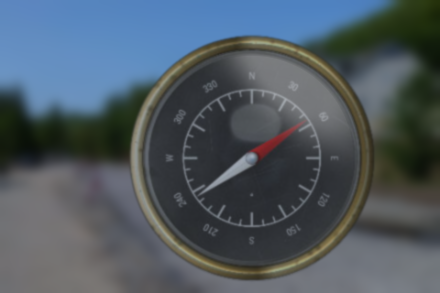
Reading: value=55 unit=°
